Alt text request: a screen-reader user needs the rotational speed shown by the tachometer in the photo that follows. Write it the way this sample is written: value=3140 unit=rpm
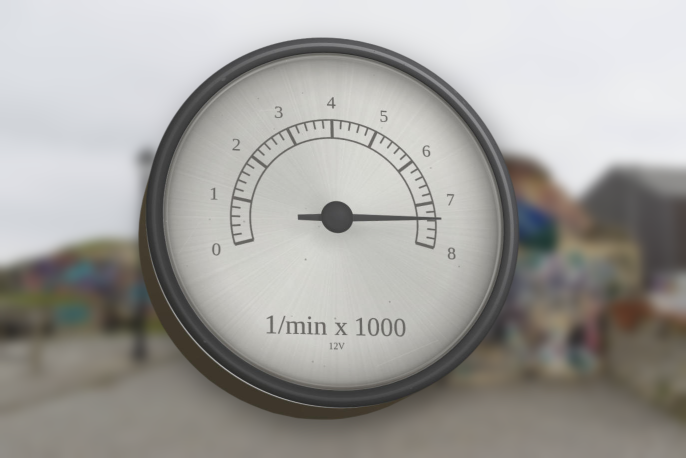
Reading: value=7400 unit=rpm
